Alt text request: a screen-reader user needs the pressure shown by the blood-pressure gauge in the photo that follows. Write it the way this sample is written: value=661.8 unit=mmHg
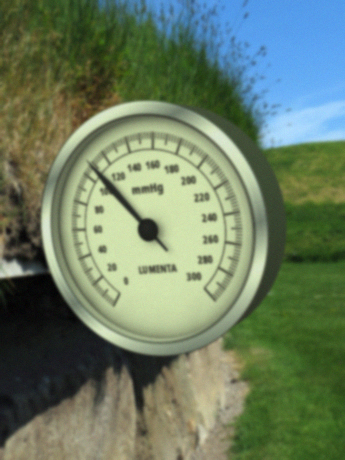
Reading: value=110 unit=mmHg
